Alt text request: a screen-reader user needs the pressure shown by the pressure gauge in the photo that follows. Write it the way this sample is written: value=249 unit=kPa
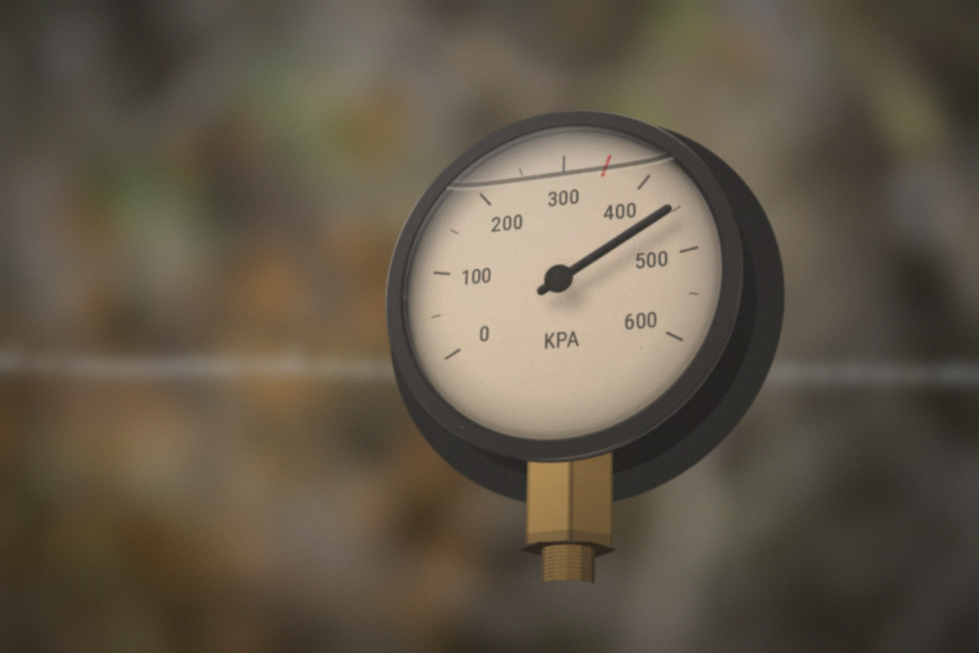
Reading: value=450 unit=kPa
